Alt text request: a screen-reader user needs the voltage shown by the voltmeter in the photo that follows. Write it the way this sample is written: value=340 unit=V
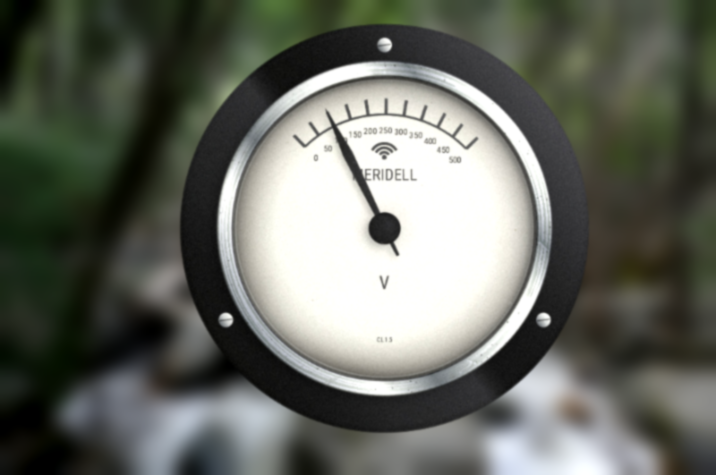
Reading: value=100 unit=V
